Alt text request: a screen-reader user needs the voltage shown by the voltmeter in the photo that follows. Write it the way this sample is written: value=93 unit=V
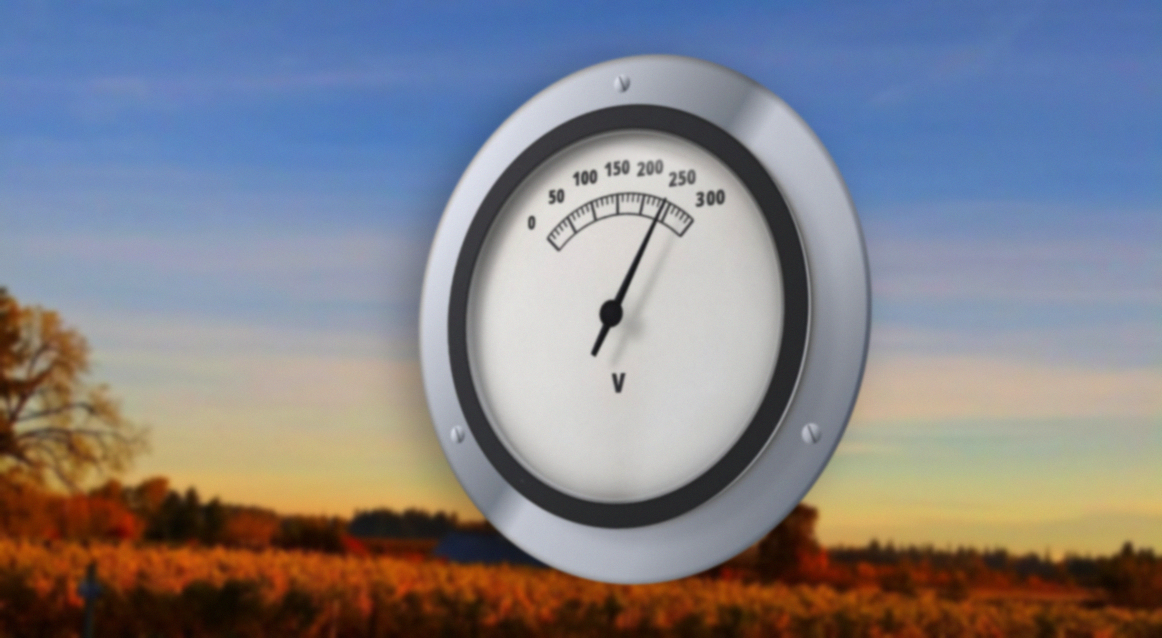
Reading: value=250 unit=V
